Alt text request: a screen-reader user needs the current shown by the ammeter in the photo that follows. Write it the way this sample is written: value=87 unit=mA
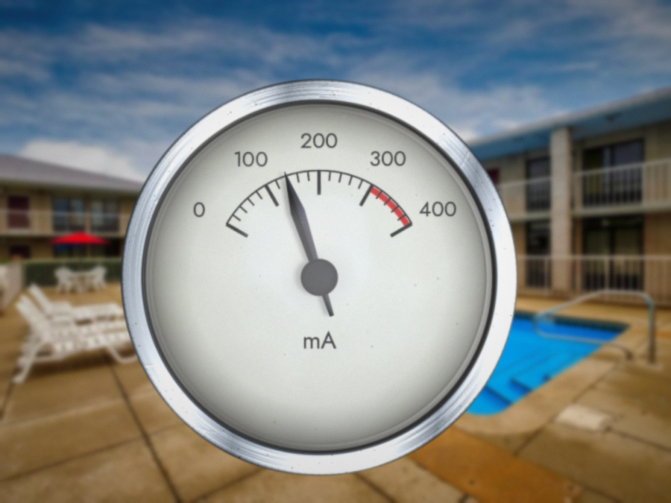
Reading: value=140 unit=mA
